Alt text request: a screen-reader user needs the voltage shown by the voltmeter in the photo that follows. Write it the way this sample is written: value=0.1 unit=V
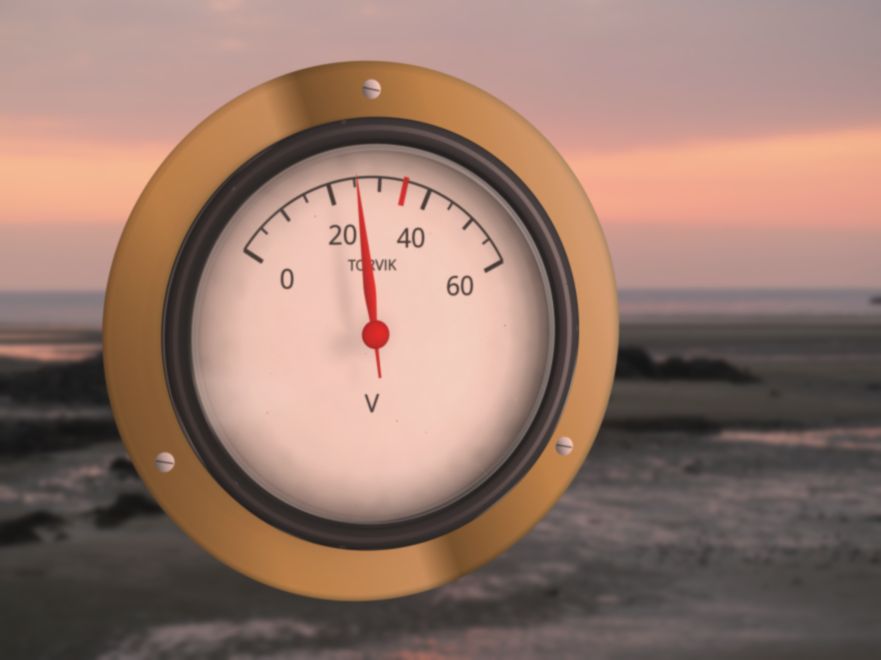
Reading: value=25 unit=V
